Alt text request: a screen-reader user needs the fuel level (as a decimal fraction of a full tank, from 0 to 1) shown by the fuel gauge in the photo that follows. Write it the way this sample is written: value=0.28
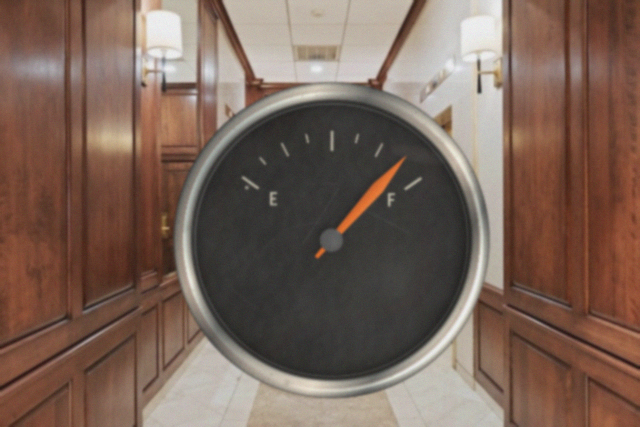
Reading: value=0.875
